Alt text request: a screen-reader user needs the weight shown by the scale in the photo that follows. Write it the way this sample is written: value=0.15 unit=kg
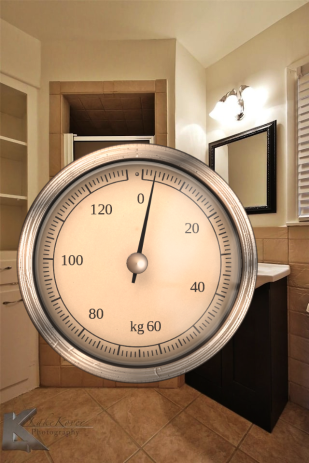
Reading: value=3 unit=kg
